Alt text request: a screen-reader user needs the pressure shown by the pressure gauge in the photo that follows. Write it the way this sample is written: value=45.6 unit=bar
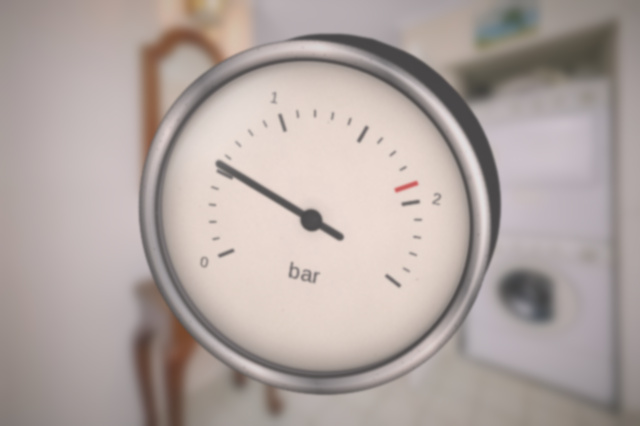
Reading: value=0.55 unit=bar
